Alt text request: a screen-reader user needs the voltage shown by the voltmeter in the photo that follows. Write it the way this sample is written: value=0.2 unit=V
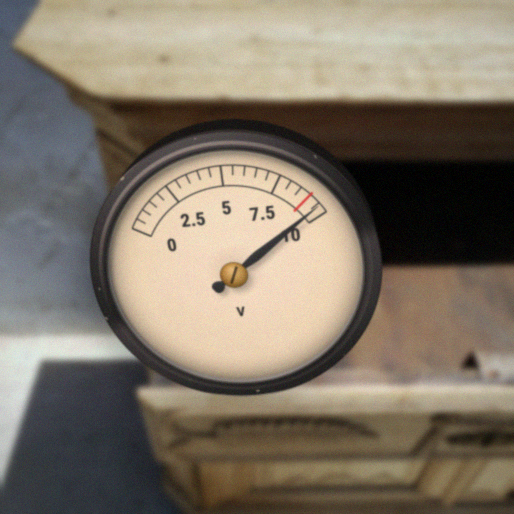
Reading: value=9.5 unit=V
